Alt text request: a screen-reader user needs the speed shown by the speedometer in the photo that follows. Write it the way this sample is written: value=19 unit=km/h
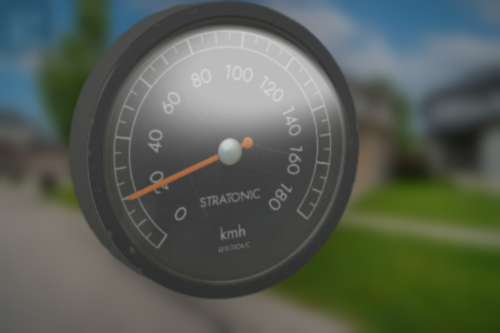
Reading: value=20 unit=km/h
